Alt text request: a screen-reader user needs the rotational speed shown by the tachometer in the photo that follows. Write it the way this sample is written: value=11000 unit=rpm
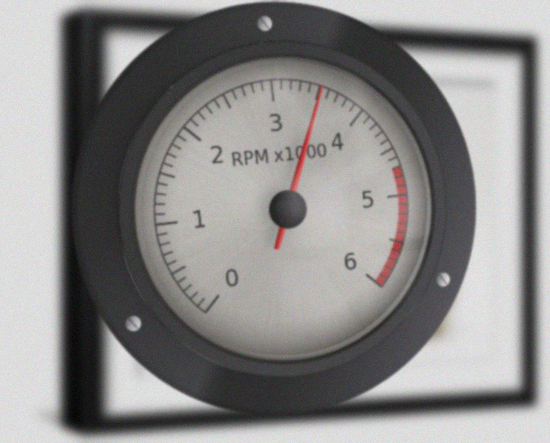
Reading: value=3500 unit=rpm
